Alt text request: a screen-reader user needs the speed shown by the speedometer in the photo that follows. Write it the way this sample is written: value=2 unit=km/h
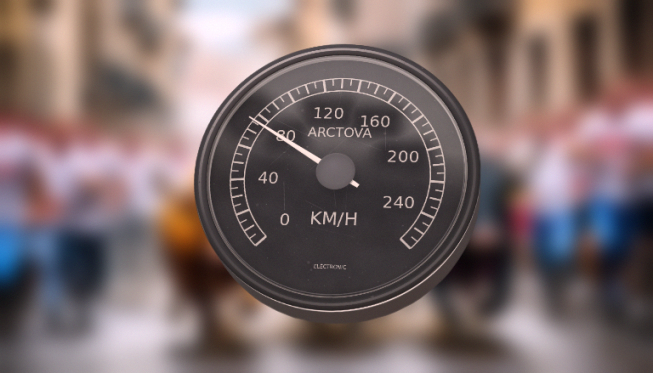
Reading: value=75 unit=km/h
